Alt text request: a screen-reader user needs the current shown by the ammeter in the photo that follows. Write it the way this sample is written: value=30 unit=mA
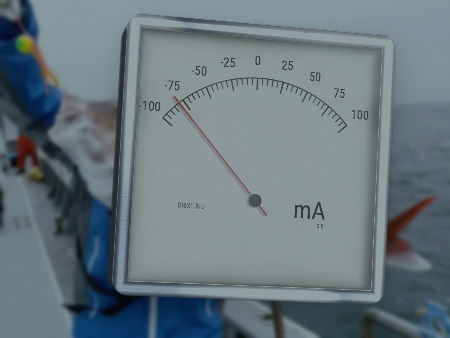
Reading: value=-80 unit=mA
